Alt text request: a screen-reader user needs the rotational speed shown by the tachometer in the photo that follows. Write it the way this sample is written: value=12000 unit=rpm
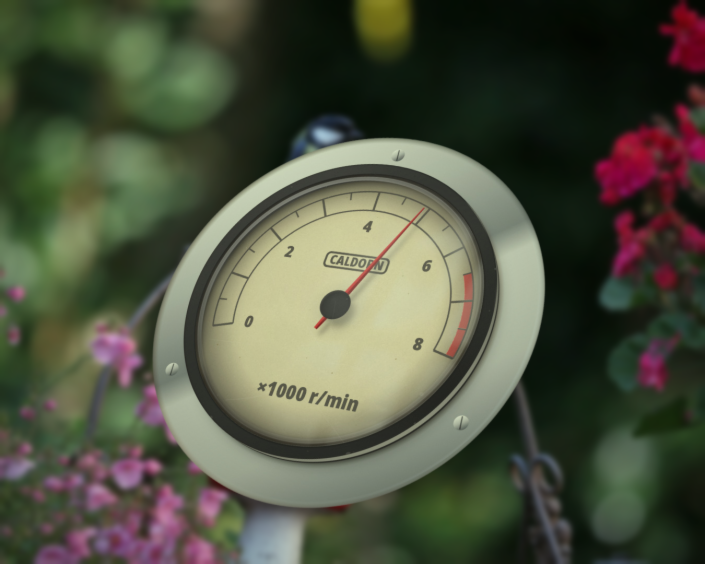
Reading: value=5000 unit=rpm
